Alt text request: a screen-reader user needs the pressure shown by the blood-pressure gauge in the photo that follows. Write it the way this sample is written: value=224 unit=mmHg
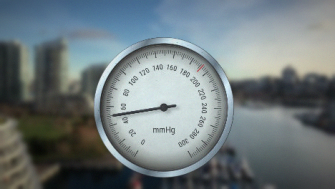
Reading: value=50 unit=mmHg
